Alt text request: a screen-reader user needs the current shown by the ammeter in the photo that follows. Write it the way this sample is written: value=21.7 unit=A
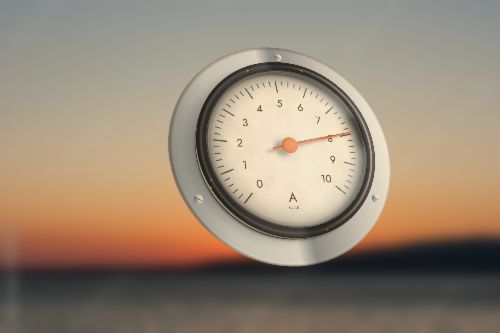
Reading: value=8 unit=A
